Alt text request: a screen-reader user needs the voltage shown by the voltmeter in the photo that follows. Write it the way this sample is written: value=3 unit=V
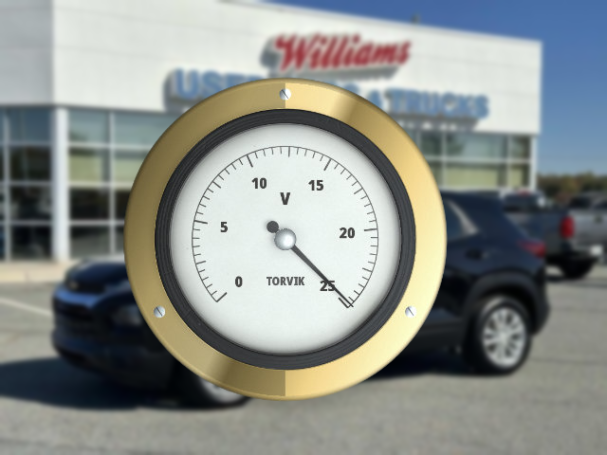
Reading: value=24.75 unit=V
